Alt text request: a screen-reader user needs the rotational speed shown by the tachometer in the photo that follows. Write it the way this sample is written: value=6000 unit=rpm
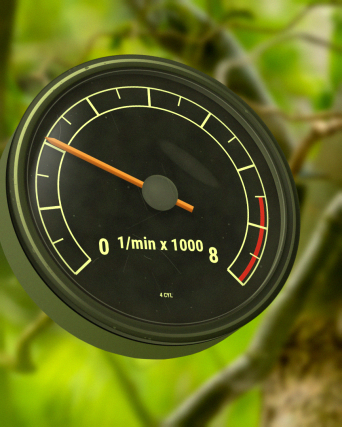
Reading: value=2000 unit=rpm
